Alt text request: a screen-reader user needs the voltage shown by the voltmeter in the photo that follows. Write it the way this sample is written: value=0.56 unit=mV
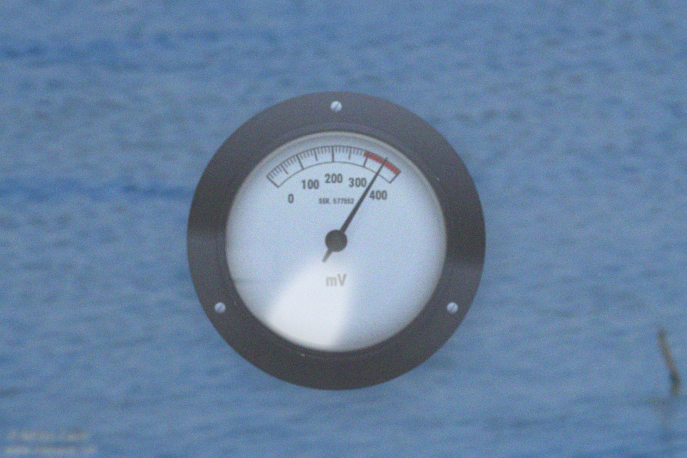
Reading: value=350 unit=mV
